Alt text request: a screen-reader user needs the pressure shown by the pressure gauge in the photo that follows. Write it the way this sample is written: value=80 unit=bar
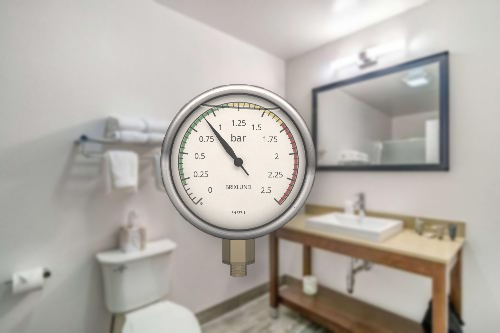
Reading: value=0.9 unit=bar
